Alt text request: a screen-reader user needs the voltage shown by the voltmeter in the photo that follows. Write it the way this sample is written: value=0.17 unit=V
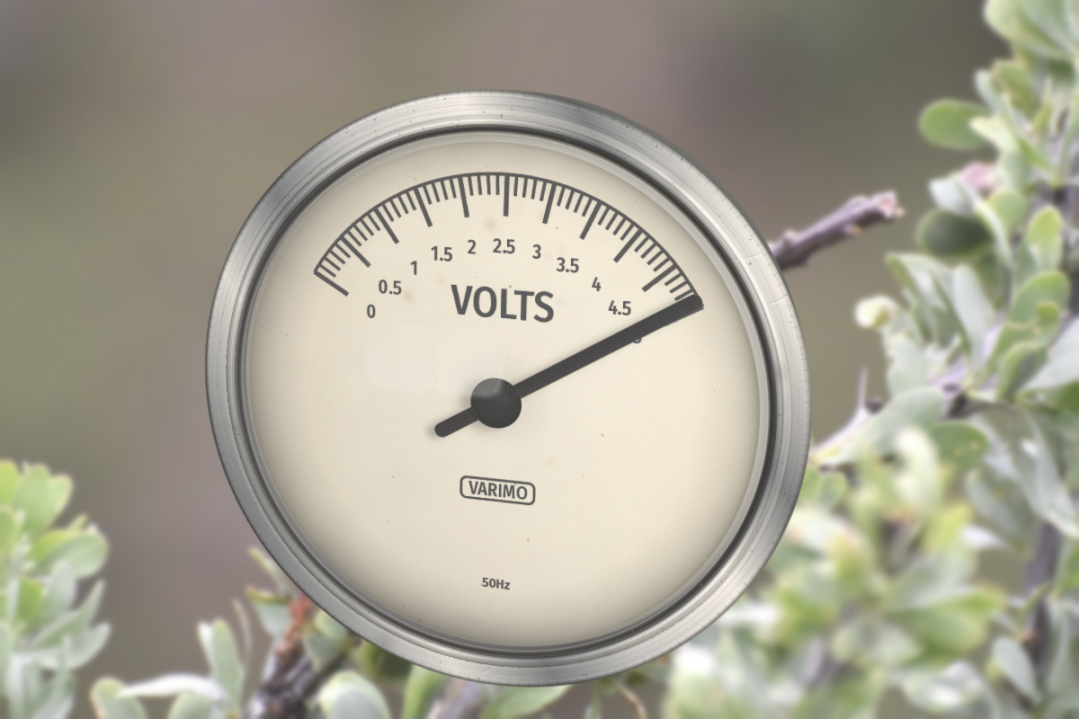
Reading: value=4.9 unit=V
